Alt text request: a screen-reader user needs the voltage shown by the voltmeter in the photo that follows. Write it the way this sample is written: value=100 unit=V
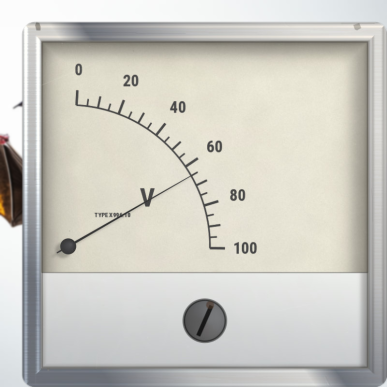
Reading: value=65 unit=V
